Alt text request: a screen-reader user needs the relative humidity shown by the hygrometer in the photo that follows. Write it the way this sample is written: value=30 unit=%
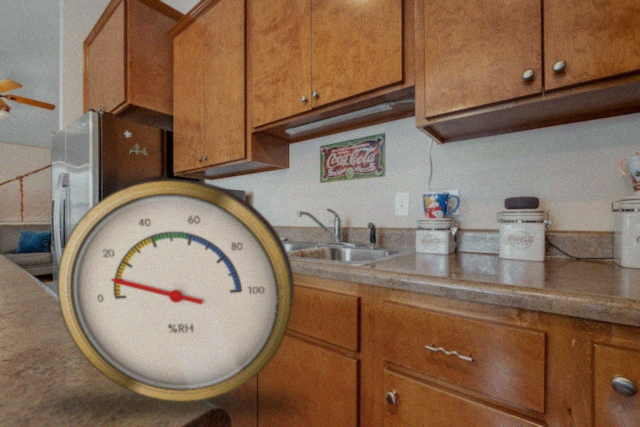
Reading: value=10 unit=%
